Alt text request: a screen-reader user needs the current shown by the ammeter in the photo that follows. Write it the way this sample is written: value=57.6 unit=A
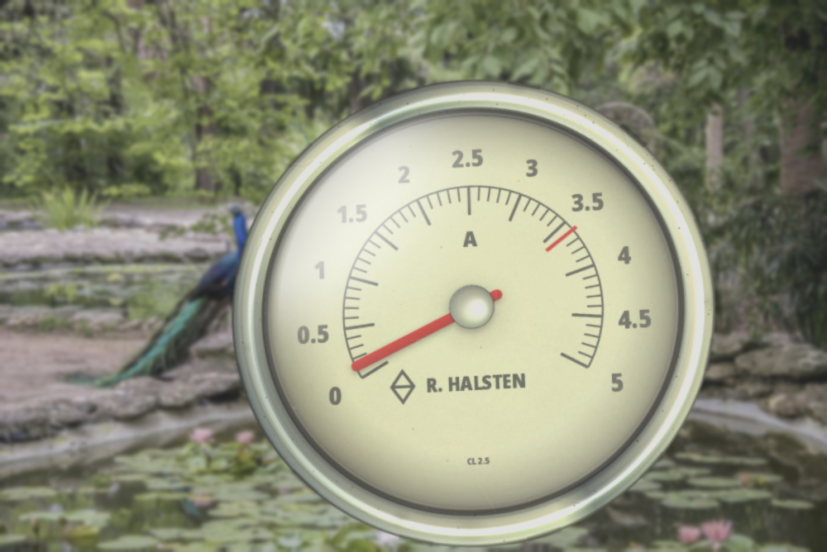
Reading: value=0.1 unit=A
